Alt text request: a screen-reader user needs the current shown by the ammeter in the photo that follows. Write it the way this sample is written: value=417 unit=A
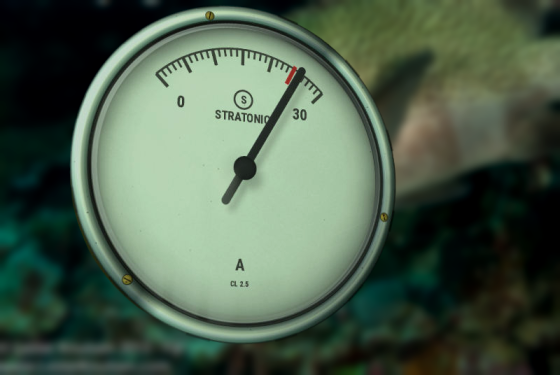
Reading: value=25 unit=A
